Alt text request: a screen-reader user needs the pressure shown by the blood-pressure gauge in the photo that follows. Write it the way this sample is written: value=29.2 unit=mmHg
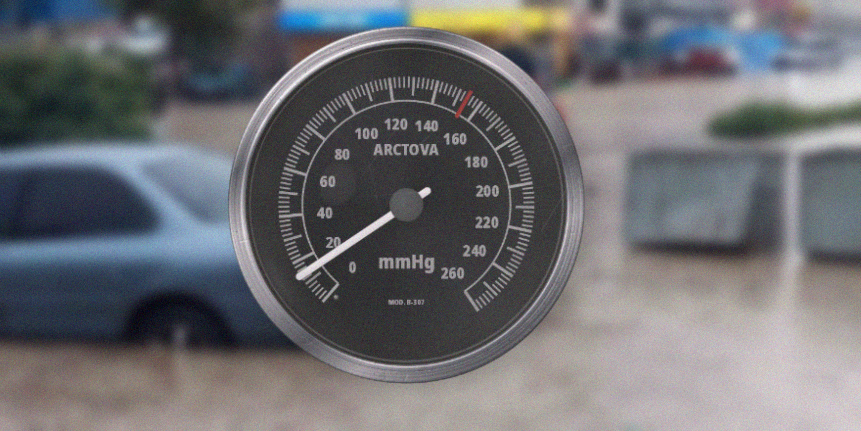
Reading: value=14 unit=mmHg
